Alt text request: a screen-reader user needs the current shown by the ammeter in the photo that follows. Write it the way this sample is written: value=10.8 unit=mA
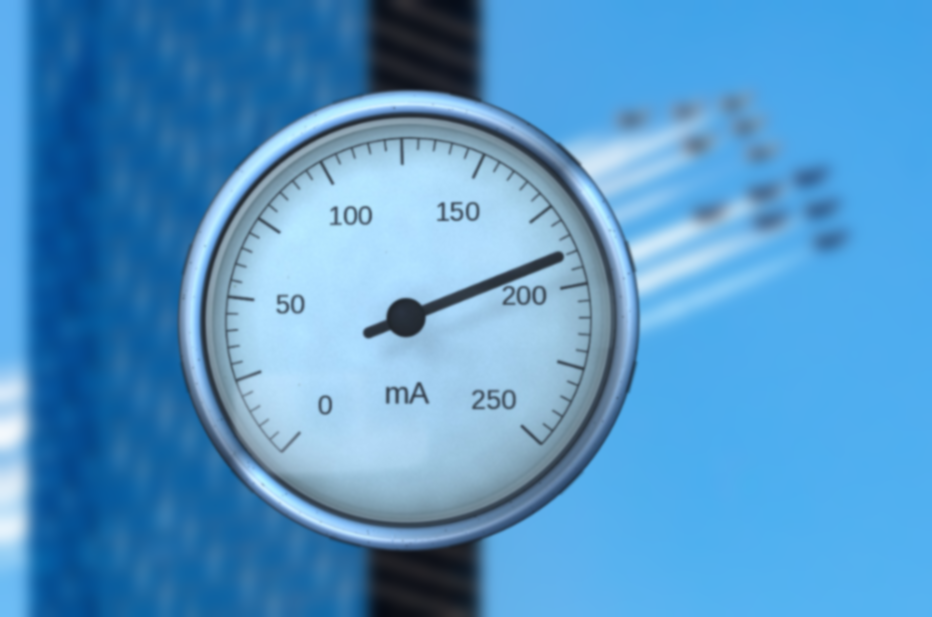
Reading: value=190 unit=mA
